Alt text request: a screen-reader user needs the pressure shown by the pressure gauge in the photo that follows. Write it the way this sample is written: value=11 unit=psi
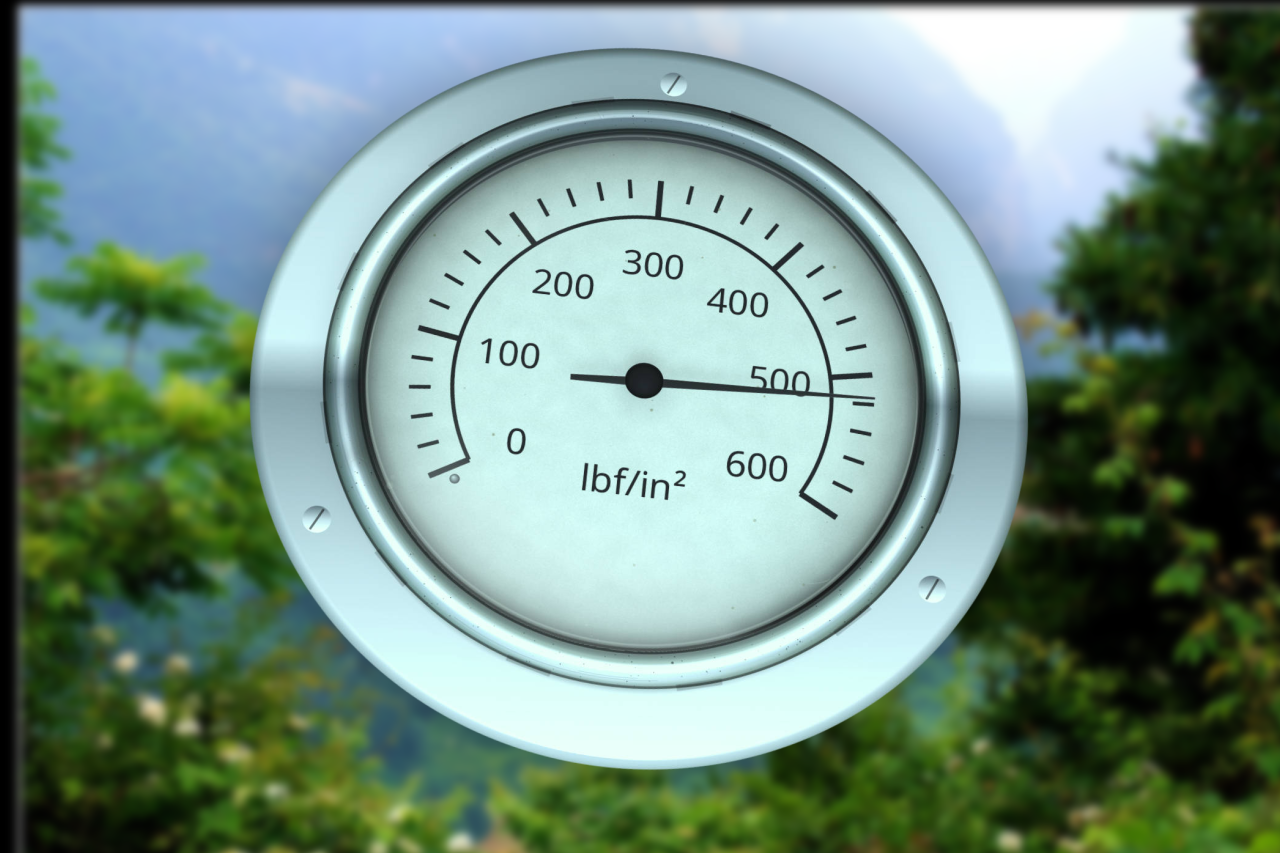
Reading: value=520 unit=psi
